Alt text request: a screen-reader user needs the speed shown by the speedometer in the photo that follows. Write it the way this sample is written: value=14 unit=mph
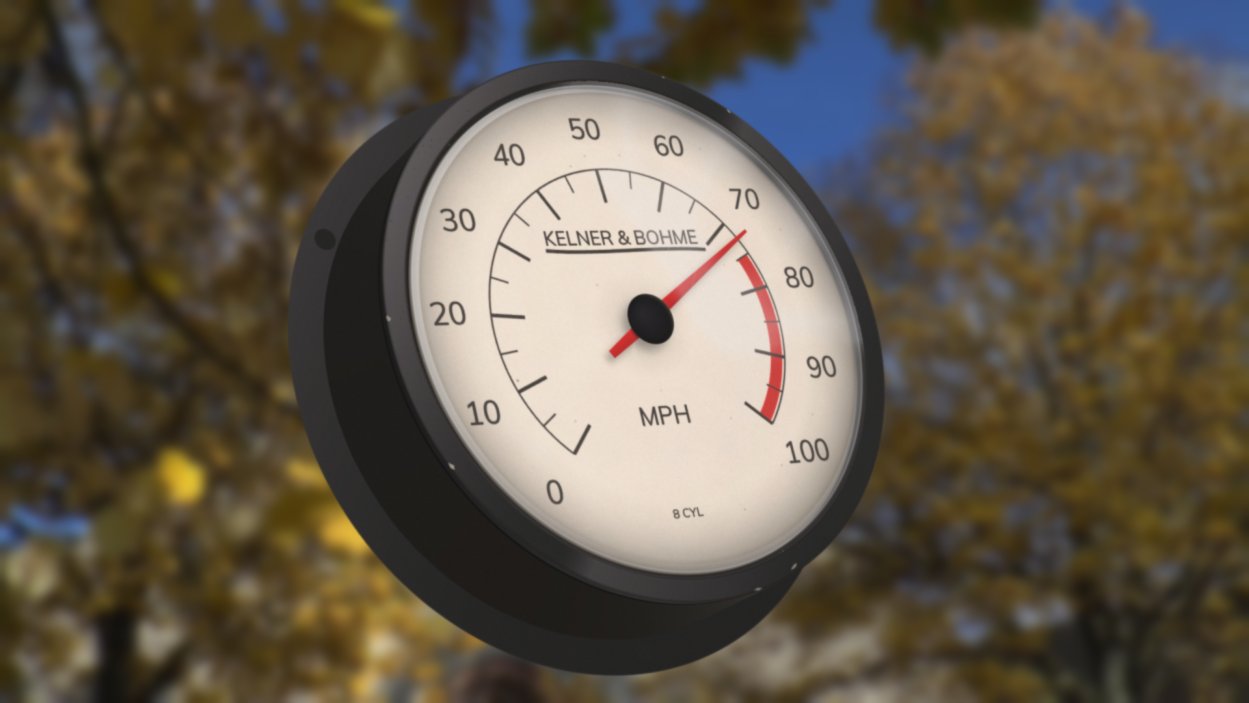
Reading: value=72.5 unit=mph
